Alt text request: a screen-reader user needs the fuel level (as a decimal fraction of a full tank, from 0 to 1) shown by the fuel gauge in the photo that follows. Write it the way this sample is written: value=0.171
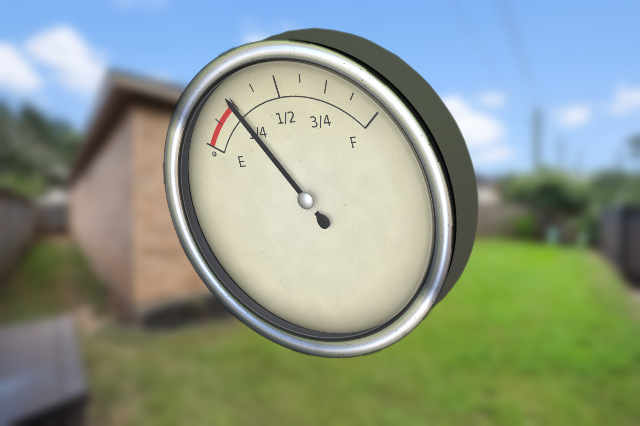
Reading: value=0.25
